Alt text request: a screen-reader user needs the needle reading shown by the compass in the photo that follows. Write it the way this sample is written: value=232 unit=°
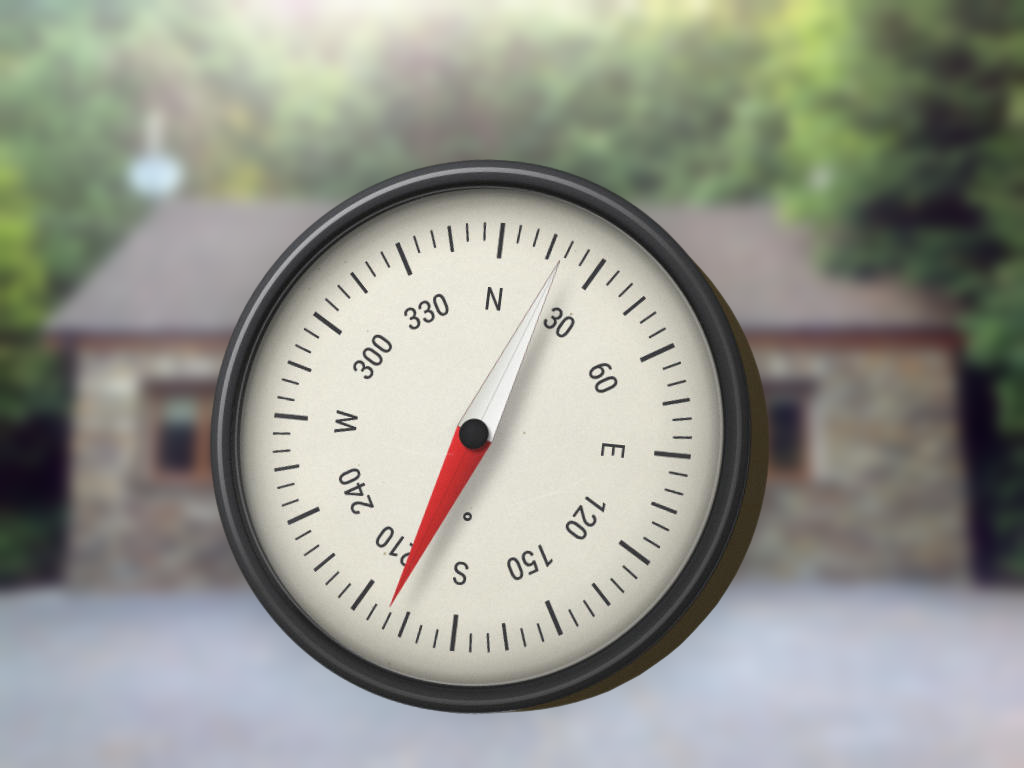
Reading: value=200 unit=°
